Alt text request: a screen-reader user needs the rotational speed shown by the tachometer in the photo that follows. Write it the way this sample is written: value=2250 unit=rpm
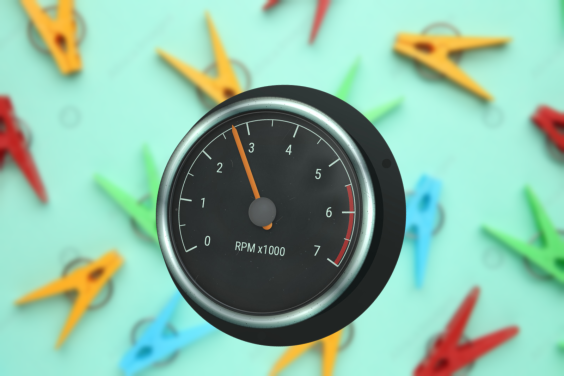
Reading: value=2750 unit=rpm
